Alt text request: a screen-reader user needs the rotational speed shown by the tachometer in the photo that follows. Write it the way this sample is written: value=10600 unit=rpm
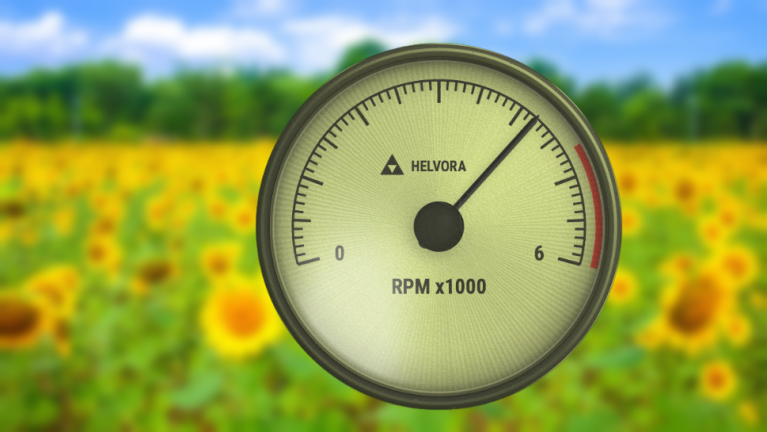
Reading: value=4200 unit=rpm
